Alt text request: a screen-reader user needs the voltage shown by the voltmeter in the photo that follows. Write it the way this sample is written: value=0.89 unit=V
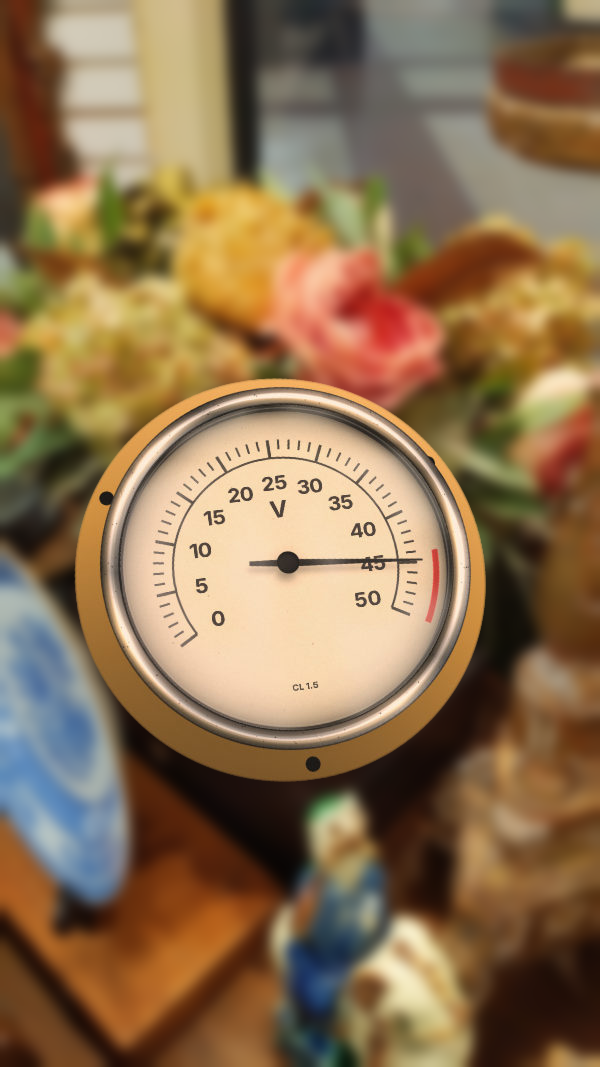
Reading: value=45 unit=V
